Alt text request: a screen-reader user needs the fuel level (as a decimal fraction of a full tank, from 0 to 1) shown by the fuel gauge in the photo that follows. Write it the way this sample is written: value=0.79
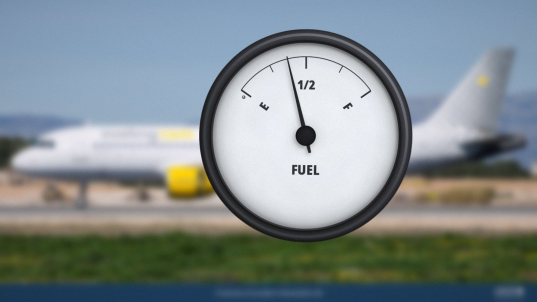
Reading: value=0.375
